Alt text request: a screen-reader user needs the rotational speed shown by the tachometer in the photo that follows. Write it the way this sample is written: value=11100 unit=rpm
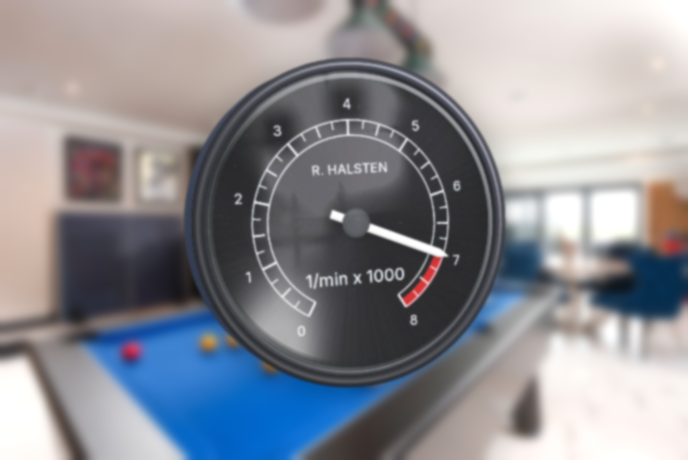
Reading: value=7000 unit=rpm
